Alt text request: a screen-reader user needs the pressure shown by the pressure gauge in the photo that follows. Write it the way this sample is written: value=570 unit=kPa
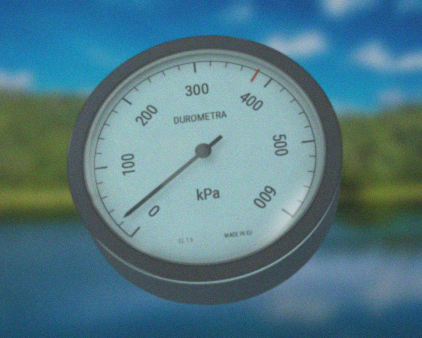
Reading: value=20 unit=kPa
